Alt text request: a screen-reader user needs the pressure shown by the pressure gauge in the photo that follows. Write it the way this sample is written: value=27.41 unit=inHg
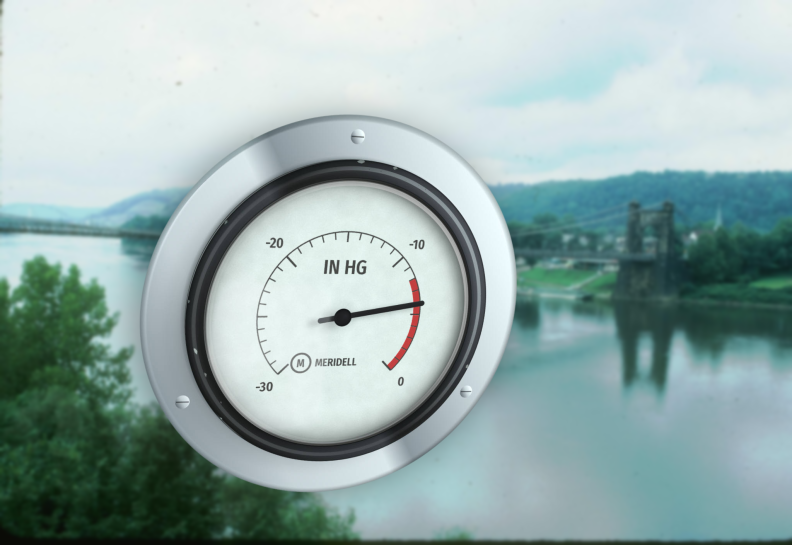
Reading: value=-6 unit=inHg
